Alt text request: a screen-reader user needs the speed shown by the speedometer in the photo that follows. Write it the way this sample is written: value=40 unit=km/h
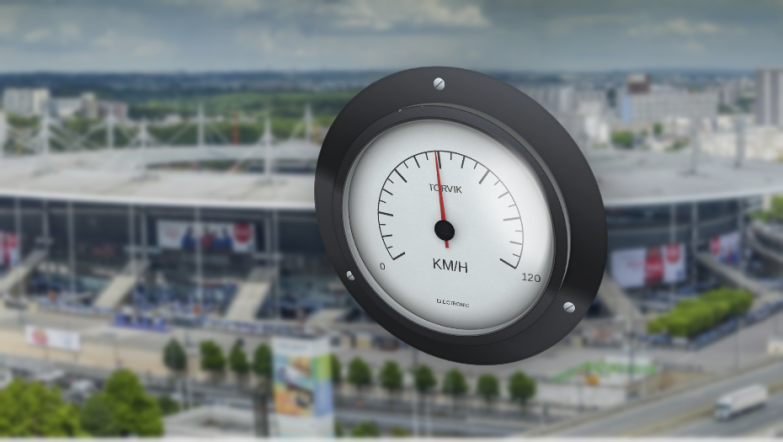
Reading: value=60 unit=km/h
